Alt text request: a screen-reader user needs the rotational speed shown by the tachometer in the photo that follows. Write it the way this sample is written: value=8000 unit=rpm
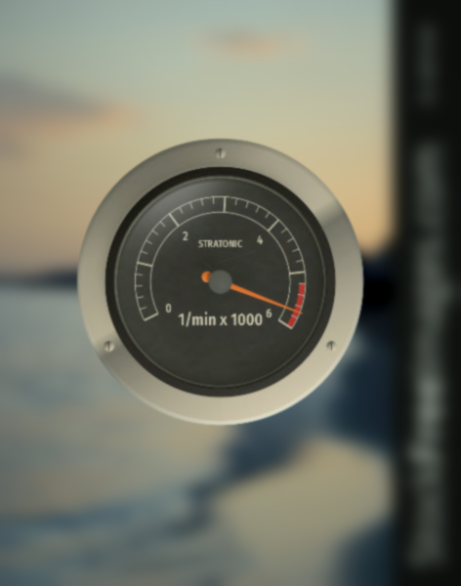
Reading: value=5700 unit=rpm
